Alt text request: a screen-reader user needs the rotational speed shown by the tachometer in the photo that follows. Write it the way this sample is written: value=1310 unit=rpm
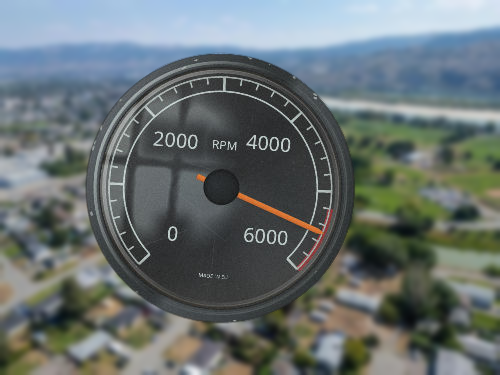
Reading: value=5500 unit=rpm
